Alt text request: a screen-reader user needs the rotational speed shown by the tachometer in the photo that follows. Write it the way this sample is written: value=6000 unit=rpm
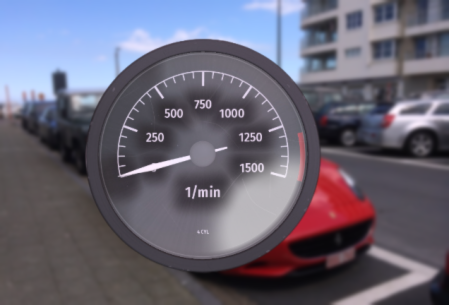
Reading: value=0 unit=rpm
